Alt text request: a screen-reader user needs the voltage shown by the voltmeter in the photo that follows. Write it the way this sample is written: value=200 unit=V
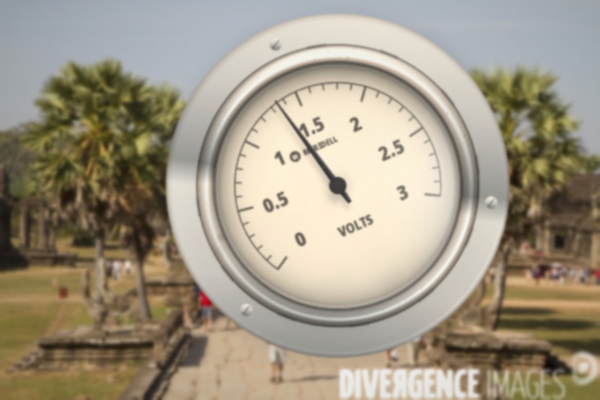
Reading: value=1.35 unit=V
